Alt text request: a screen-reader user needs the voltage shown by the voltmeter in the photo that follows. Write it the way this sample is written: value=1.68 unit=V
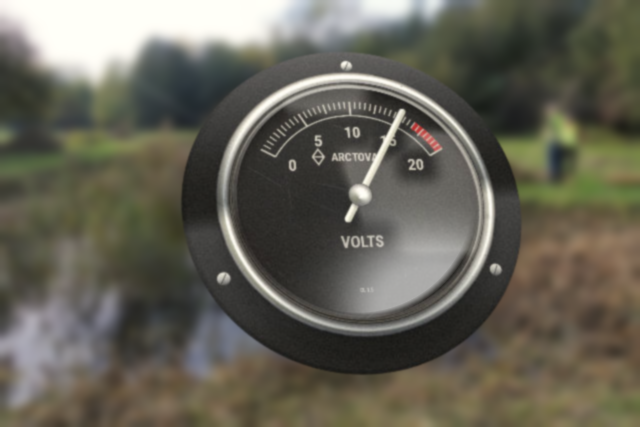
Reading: value=15 unit=V
